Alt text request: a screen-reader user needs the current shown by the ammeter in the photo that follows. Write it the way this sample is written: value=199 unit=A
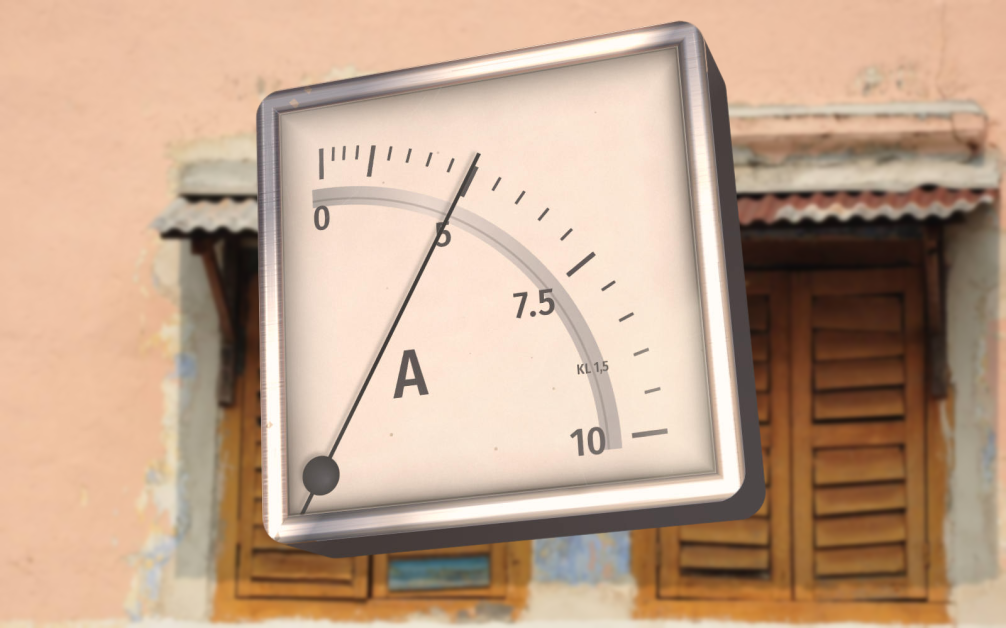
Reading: value=5 unit=A
